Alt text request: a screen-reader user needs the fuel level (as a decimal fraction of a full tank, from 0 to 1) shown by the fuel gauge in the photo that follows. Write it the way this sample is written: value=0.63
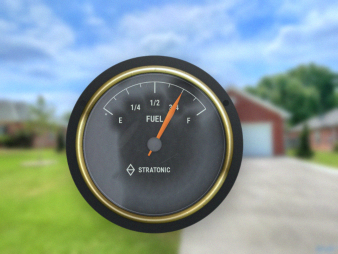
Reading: value=0.75
